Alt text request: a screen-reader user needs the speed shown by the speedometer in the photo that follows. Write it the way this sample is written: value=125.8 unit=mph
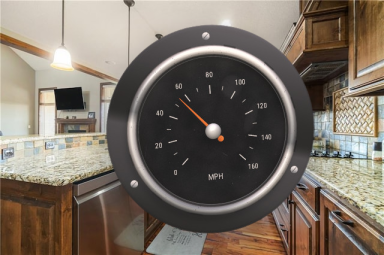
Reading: value=55 unit=mph
